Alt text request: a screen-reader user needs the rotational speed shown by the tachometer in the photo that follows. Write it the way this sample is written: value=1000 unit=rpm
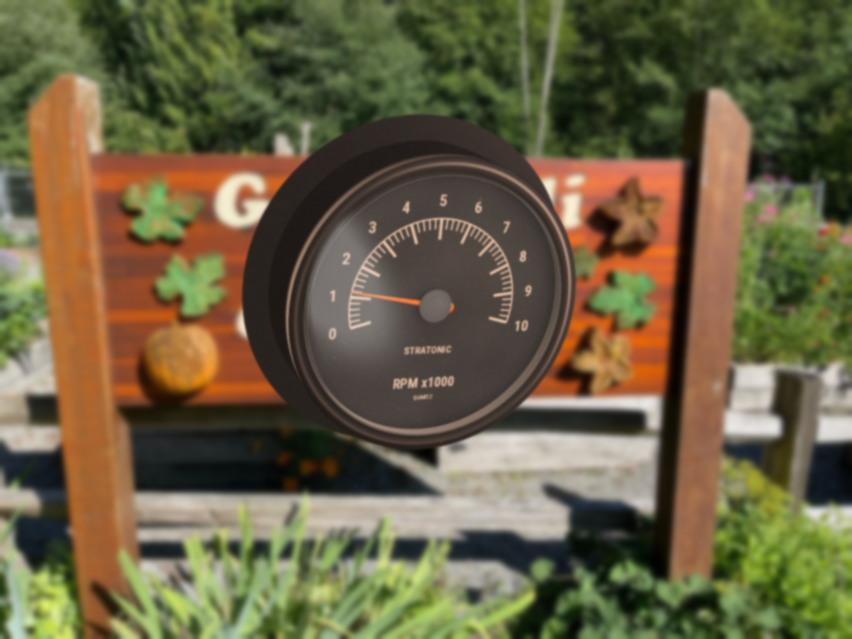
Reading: value=1200 unit=rpm
